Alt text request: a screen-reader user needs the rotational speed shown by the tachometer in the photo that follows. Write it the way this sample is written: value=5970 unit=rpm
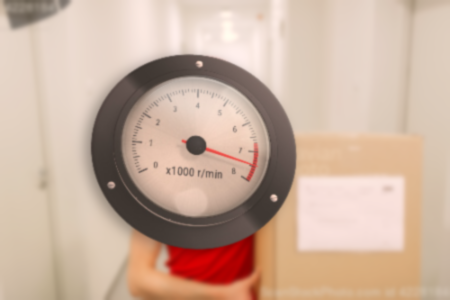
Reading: value=7500 unit=rpm
